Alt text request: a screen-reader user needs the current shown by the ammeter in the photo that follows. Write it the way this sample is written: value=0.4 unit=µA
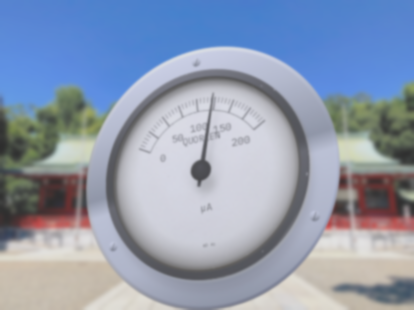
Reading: value=125 unit=µA
